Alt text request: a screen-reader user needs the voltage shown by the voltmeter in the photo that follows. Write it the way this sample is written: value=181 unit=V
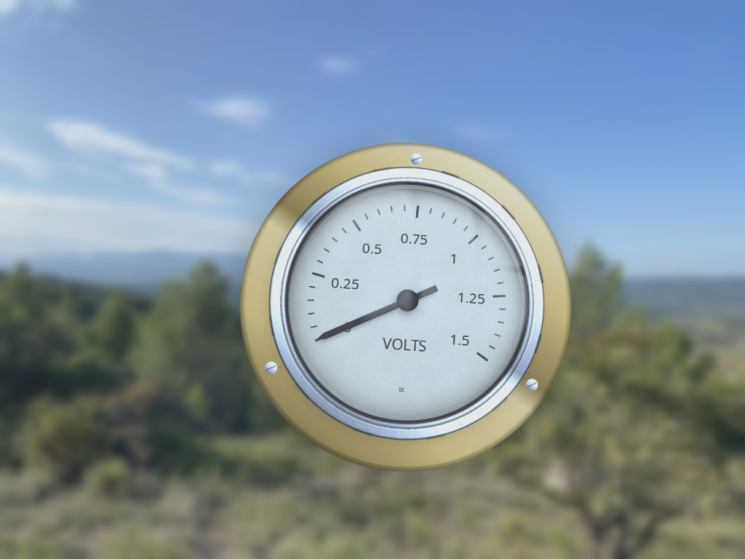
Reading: value=0 unit=V
